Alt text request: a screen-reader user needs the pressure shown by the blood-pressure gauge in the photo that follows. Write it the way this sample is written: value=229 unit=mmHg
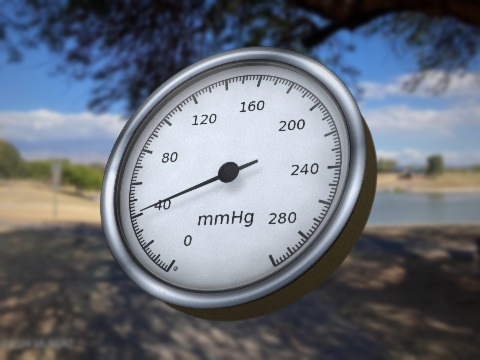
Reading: value=40 unit=mmHg
